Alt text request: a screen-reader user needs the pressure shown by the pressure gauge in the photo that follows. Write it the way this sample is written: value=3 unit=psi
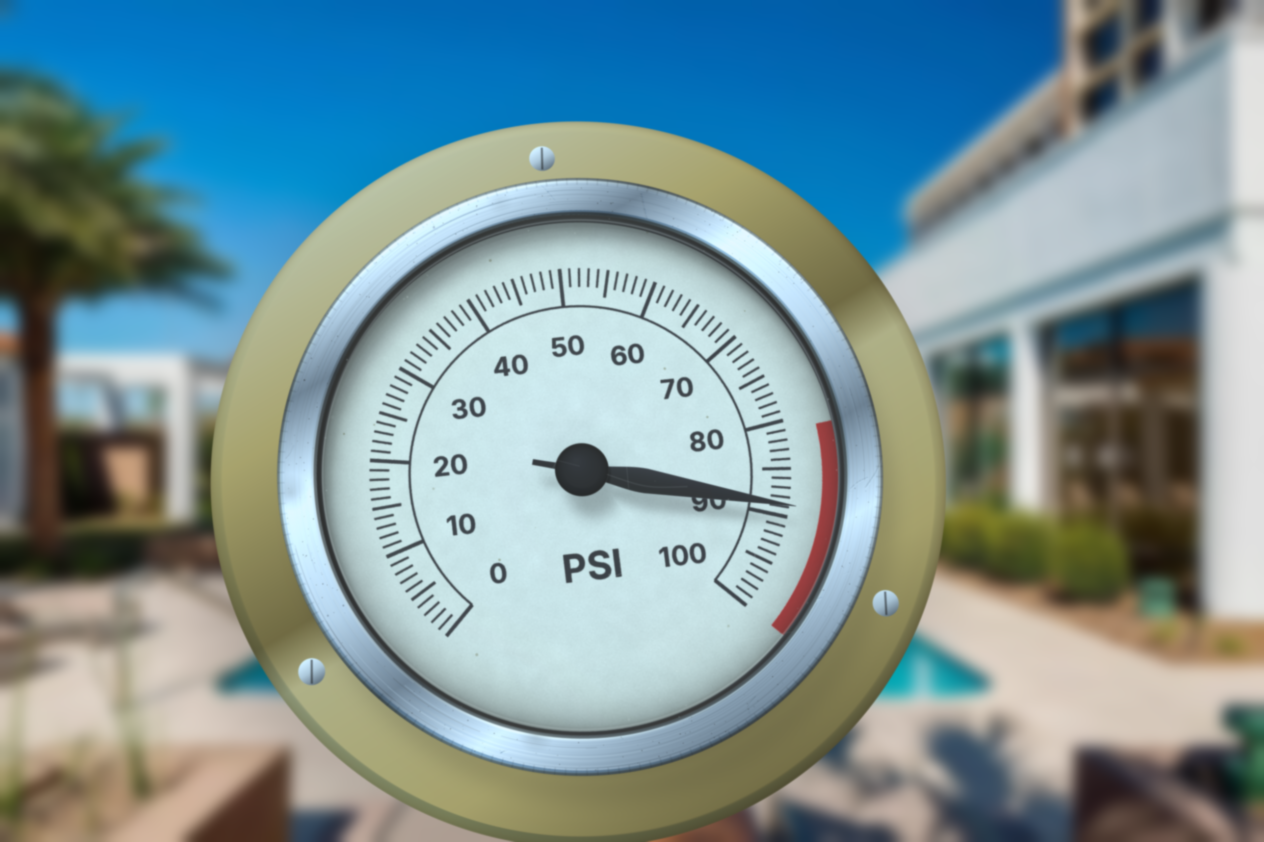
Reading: value=89 unit=psi
